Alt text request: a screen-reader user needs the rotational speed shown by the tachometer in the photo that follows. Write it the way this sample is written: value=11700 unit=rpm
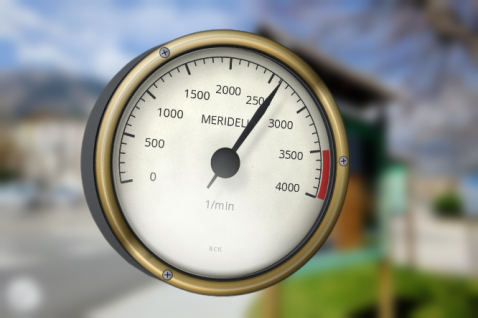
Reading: value=2600 unit=rpm
